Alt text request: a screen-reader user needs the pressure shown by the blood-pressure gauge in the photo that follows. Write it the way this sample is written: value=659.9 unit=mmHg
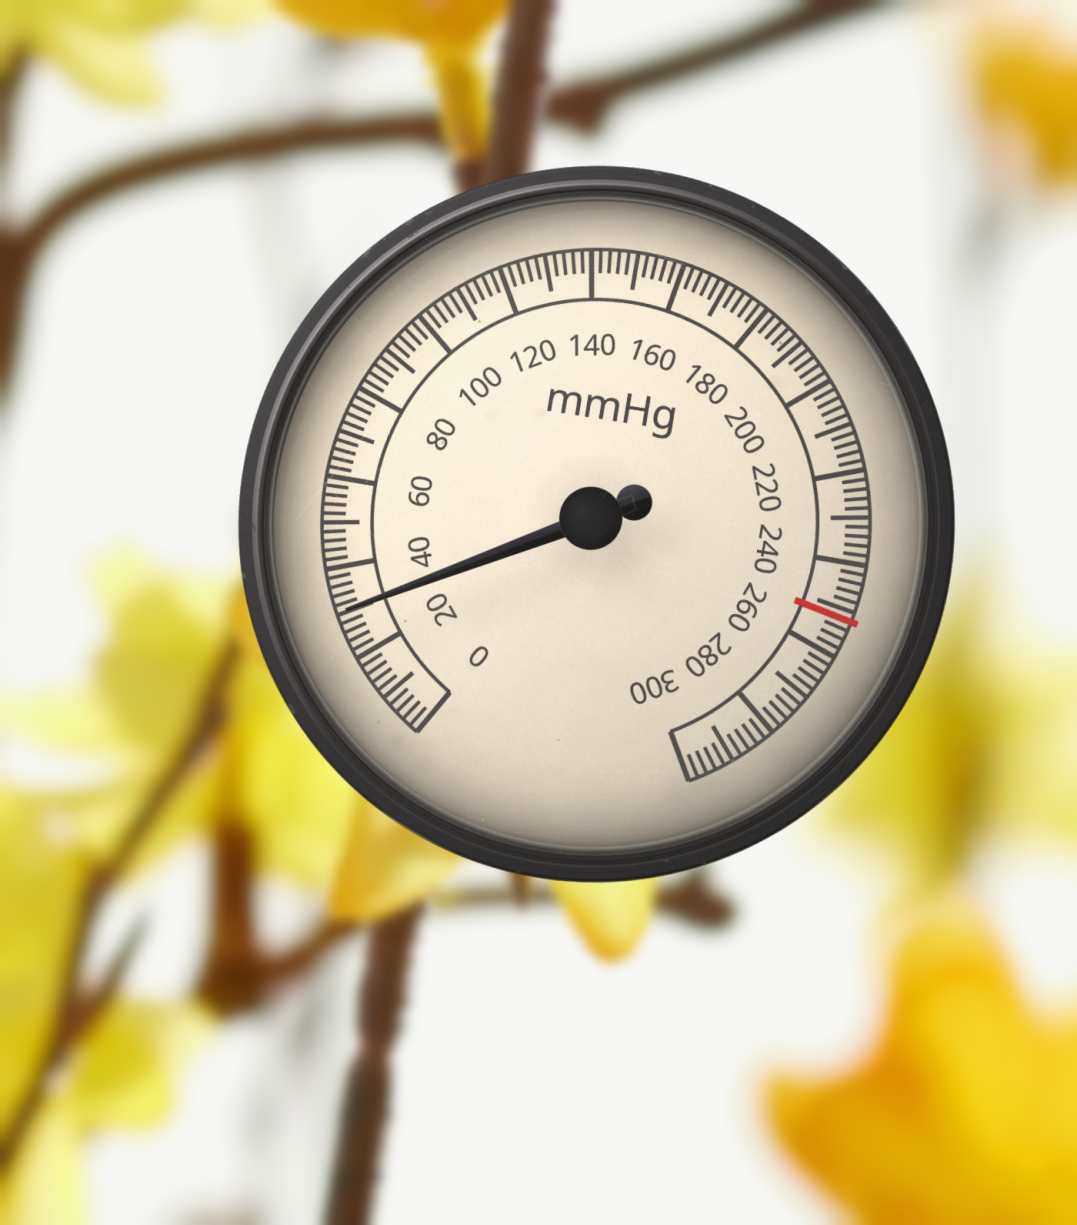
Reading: value=30 unit=mmHg
